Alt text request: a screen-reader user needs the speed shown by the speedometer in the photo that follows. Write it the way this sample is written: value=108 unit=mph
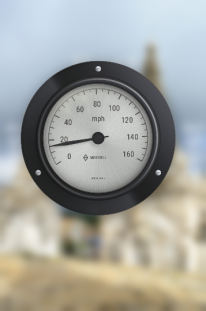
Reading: value=15 unit=mph
